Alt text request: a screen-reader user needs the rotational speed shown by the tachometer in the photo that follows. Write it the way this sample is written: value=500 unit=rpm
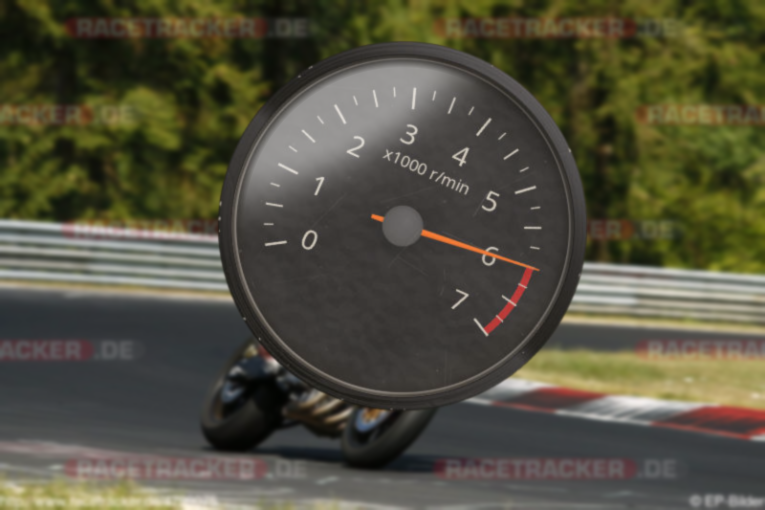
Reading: value=6000 unit=rpm
